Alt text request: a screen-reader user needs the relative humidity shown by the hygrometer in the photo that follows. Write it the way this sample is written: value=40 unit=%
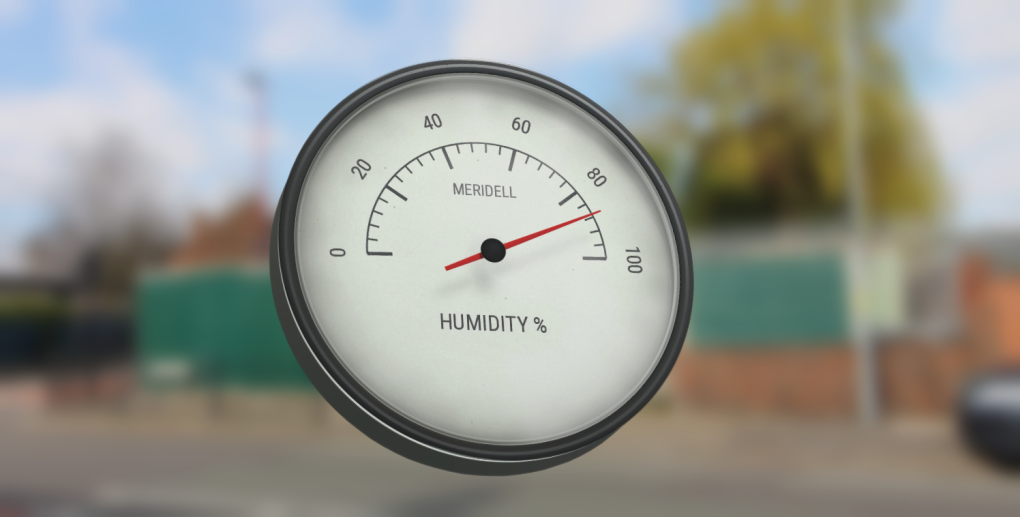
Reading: value=88 unit=%
